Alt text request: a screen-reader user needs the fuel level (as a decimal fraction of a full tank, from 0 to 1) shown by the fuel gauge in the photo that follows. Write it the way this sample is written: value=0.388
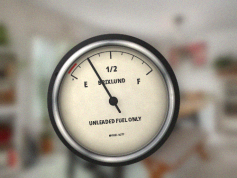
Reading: value=0.25
